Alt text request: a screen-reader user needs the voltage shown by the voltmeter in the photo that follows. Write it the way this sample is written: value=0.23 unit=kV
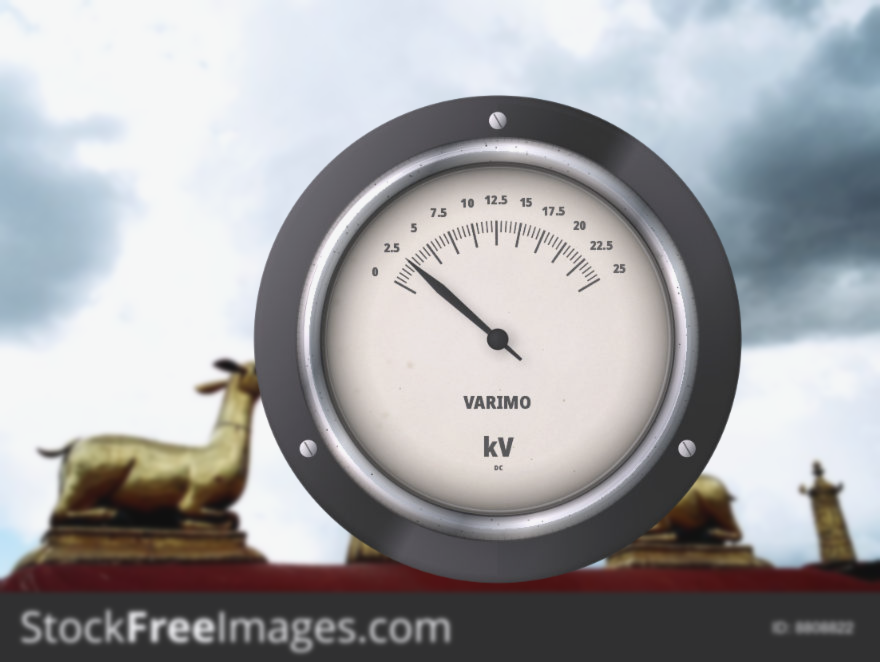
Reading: value=2.5 unit=kV
